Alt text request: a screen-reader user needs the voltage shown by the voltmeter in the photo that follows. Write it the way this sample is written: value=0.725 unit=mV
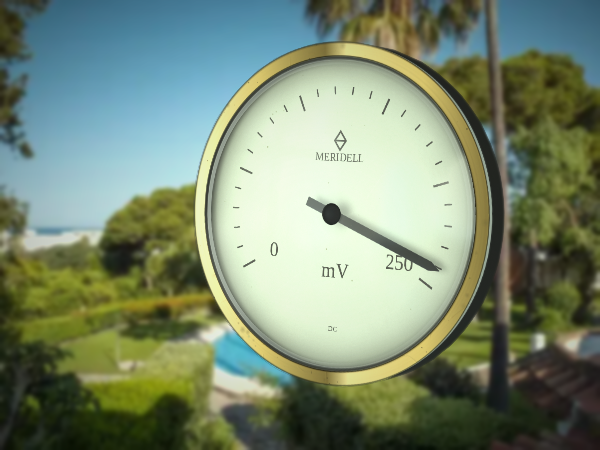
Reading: value=240 unit=mV
